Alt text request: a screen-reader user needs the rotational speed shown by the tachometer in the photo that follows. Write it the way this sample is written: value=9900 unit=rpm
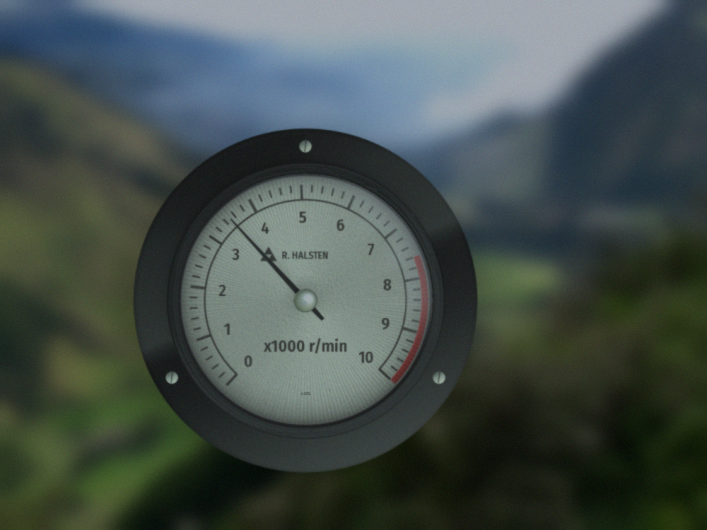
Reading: value=3500 unit=rpm
